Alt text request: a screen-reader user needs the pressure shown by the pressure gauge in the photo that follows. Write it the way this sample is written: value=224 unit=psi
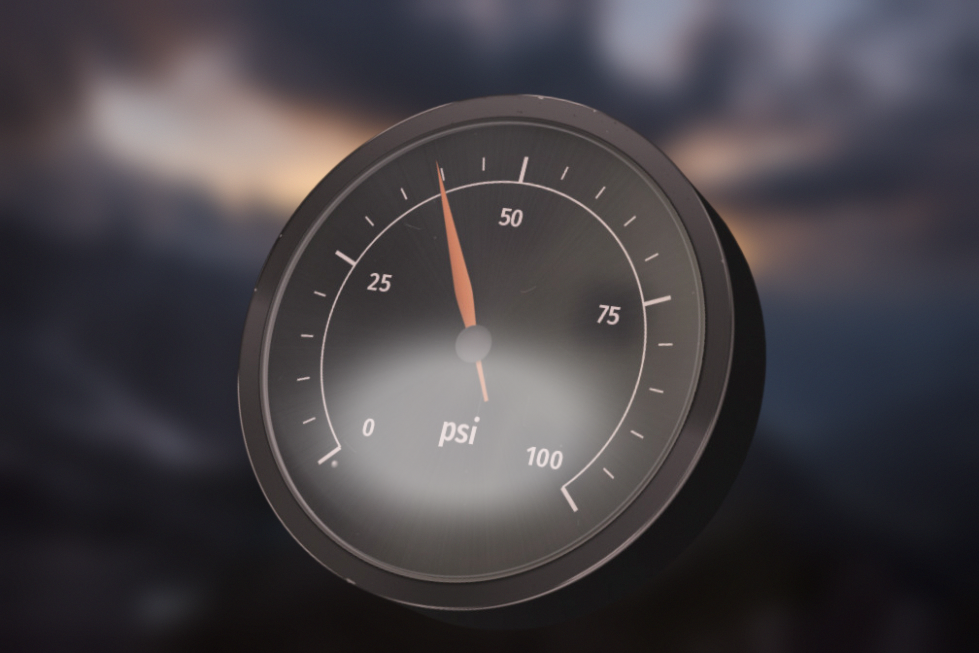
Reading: value=40 unit=psi
